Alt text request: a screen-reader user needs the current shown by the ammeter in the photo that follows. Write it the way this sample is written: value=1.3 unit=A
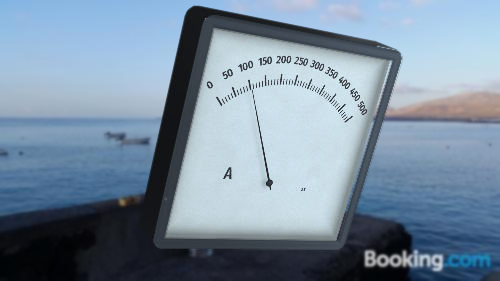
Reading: value=100 unit=A
